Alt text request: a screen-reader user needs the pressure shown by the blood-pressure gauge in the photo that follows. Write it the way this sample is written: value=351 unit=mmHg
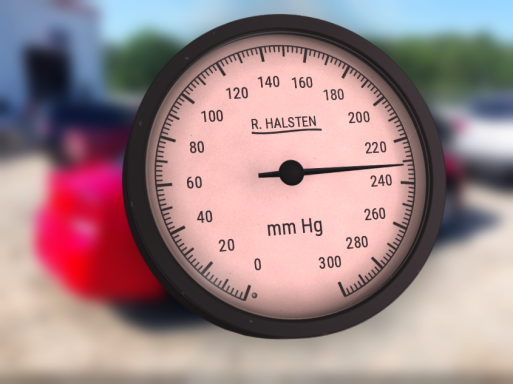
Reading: value=232 unit=mmHg
